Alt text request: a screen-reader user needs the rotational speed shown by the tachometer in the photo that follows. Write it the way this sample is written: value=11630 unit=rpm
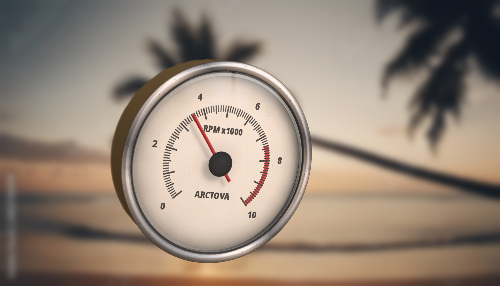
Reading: value=3500 unit=rpm
